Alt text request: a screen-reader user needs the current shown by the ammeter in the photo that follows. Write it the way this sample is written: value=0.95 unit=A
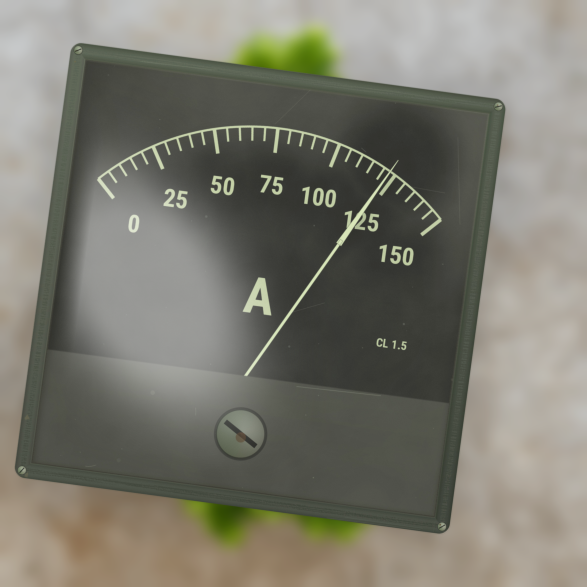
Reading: value=122.5 unit=A
